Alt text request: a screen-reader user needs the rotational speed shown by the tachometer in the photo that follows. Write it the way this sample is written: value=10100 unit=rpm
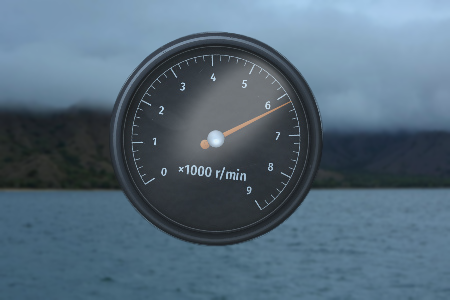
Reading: value=6200 unit=rpm
